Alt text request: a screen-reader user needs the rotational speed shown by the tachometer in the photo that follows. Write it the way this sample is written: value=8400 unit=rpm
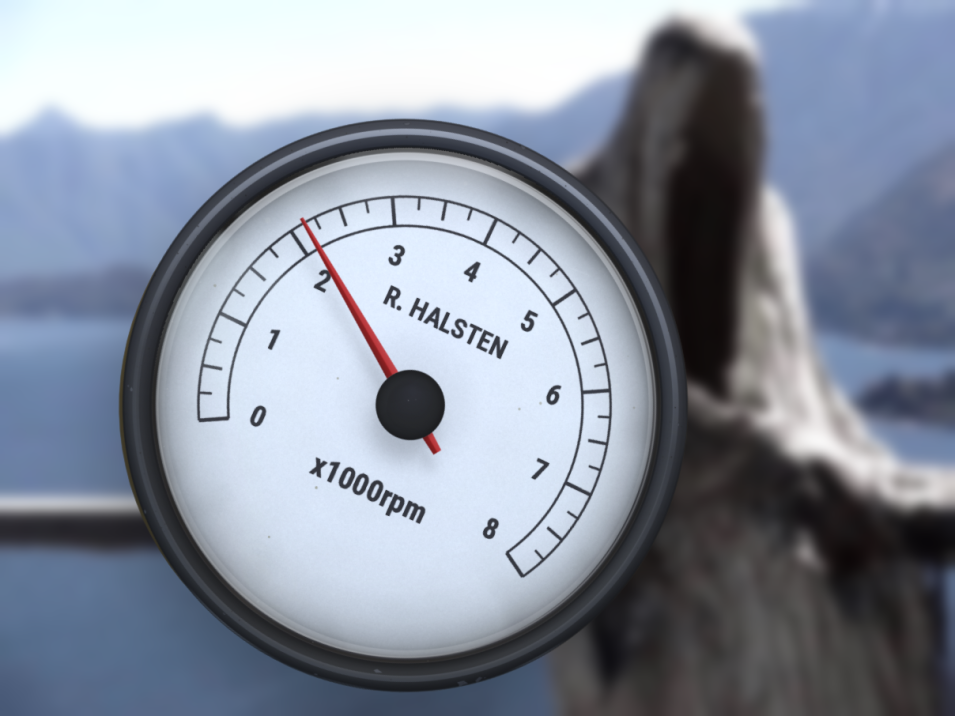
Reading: value=2125 unit=rpm
